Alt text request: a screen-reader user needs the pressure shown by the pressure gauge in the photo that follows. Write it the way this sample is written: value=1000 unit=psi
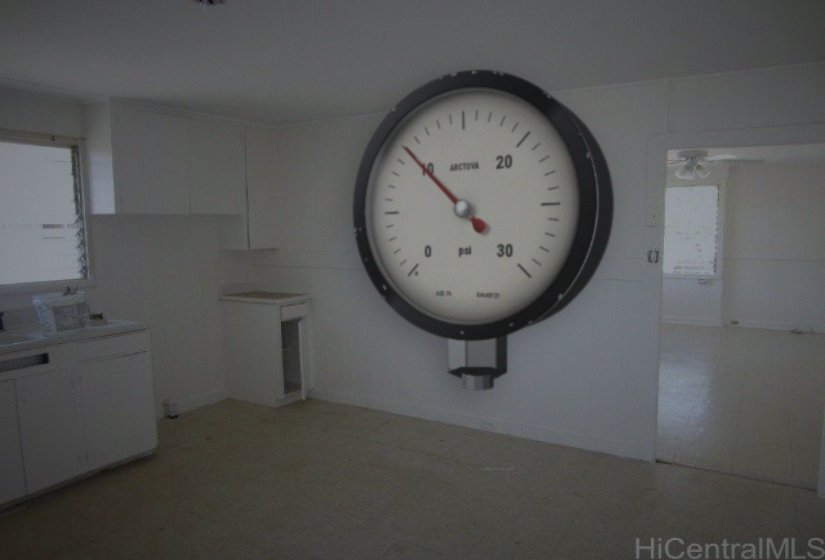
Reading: value=10 unit=psi
